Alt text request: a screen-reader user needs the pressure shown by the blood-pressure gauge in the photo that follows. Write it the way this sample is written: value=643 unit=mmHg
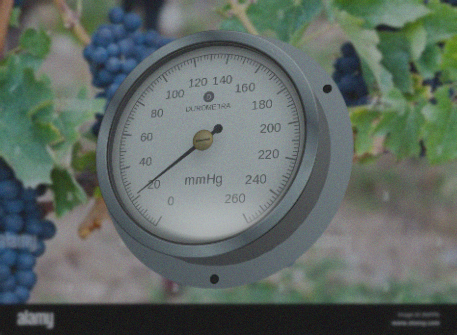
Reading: value=20 unit=mmHg
